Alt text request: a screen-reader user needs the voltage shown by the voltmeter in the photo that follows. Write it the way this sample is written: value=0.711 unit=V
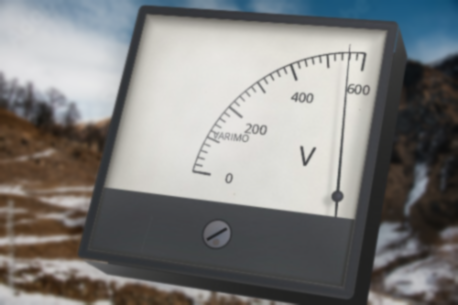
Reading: value=560 unit=V
